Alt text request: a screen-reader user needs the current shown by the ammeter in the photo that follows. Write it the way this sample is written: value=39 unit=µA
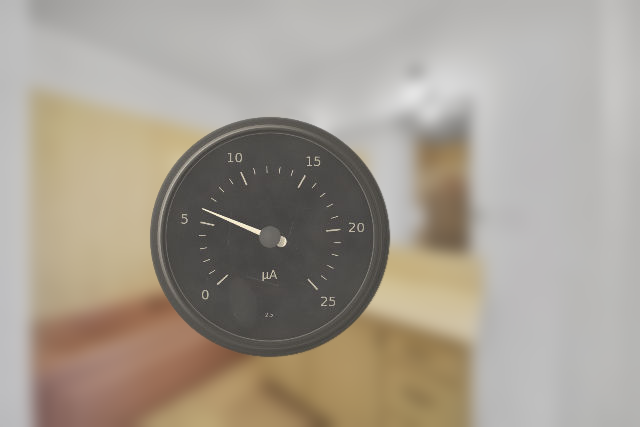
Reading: value=6 unit=µA
